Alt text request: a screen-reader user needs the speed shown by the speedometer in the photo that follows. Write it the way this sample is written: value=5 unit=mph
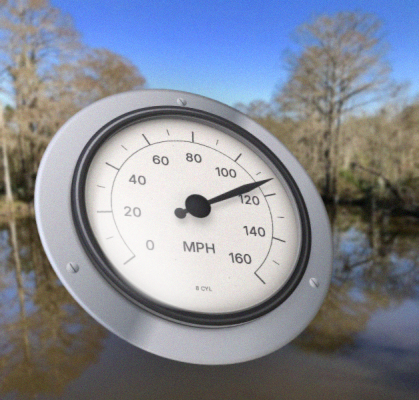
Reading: value=115 unit=mph
